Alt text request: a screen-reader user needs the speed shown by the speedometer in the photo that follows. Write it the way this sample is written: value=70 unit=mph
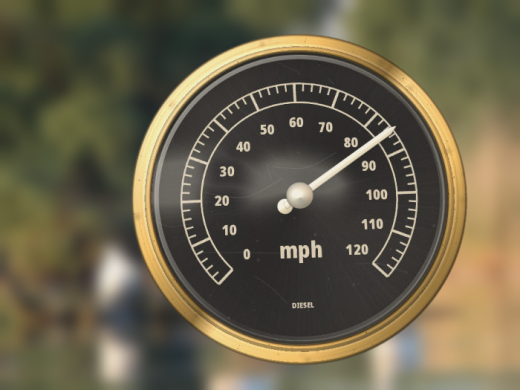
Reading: value=85 unit=mph
